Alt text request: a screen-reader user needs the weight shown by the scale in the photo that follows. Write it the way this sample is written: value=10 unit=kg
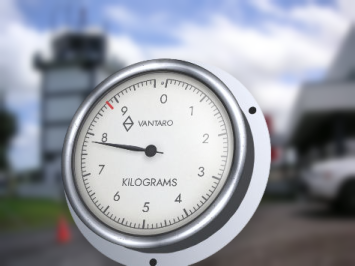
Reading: value=7.8 unit=kg
